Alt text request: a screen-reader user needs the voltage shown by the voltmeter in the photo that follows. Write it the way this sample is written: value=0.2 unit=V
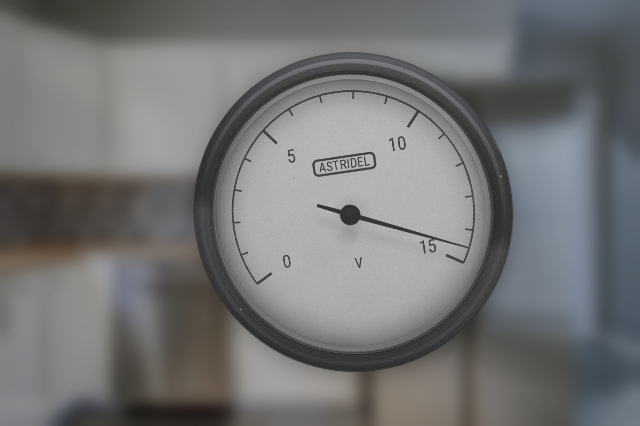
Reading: value=14.5 unit=V
